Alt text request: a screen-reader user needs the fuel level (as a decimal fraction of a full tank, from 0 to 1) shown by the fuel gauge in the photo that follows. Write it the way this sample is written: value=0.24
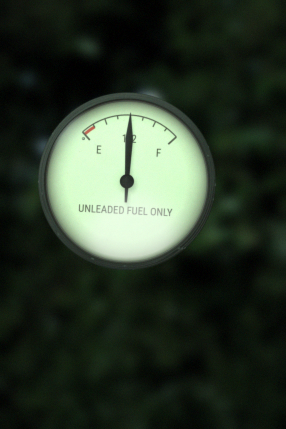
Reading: value=0.5
